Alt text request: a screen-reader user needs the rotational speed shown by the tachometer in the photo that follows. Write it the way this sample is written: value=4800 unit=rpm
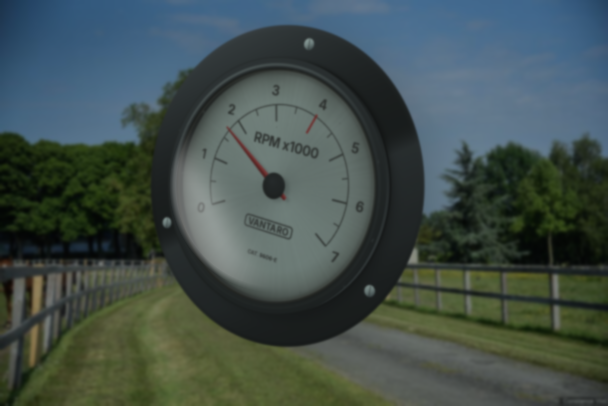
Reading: value=1750 unit=rpm
